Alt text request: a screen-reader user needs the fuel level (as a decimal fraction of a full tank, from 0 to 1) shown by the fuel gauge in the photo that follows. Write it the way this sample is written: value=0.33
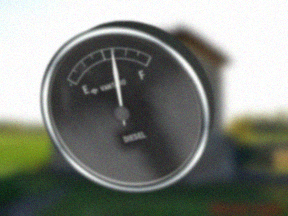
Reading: value=0.625
